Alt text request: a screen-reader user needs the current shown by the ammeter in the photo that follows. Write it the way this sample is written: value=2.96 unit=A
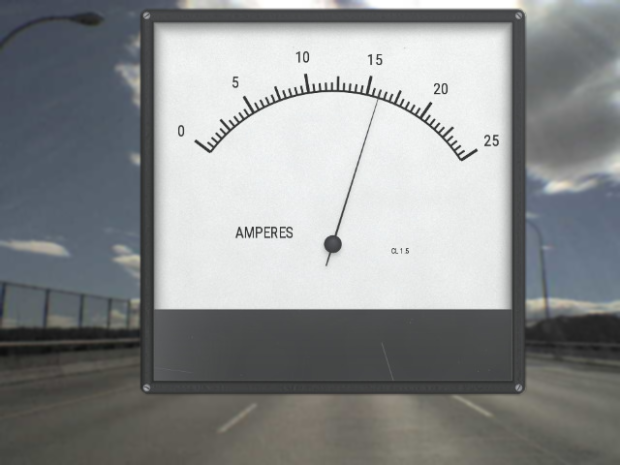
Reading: value=16 unit=A
